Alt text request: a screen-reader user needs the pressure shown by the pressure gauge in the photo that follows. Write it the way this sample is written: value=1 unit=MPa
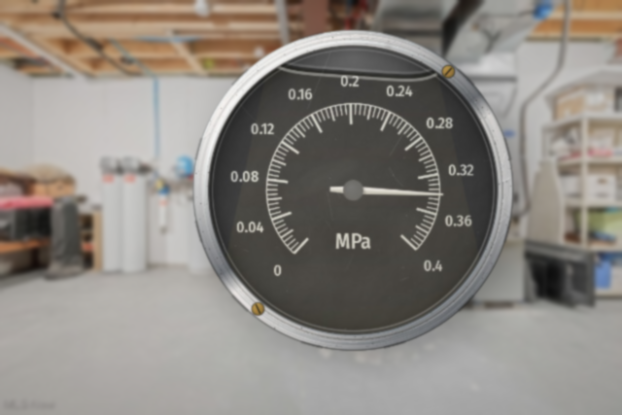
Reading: value=0.34 unit=MPa
